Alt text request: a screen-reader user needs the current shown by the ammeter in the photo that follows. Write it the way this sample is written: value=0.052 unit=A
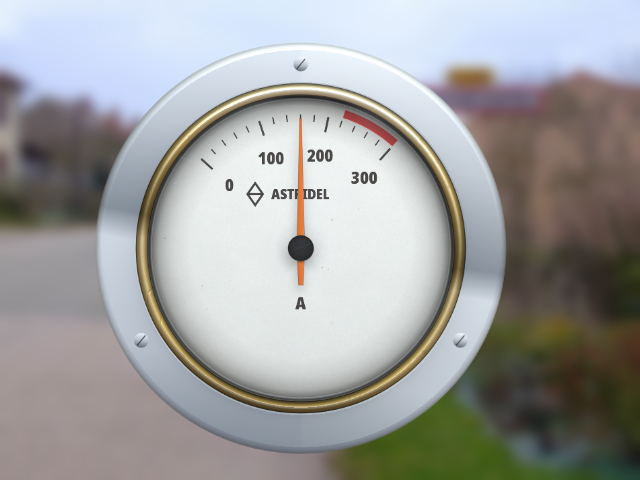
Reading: value=160 unit=A
